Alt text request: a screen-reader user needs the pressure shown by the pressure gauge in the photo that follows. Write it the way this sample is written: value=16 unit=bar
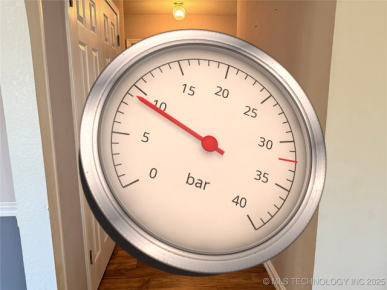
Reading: value=9 unit=bar
